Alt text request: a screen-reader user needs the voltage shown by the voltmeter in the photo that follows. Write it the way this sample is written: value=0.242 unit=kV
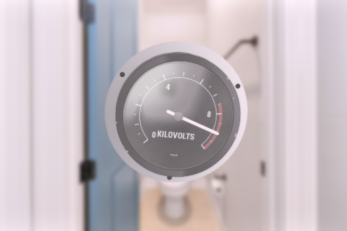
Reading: value=9 unit=kV
